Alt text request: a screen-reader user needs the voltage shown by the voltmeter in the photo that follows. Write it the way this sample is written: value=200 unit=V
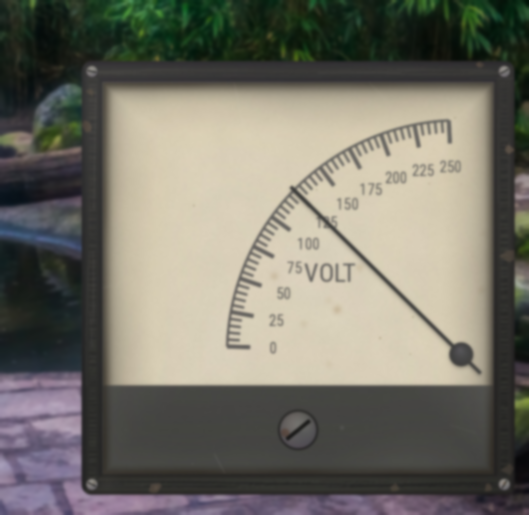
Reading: value=125 unit=V
